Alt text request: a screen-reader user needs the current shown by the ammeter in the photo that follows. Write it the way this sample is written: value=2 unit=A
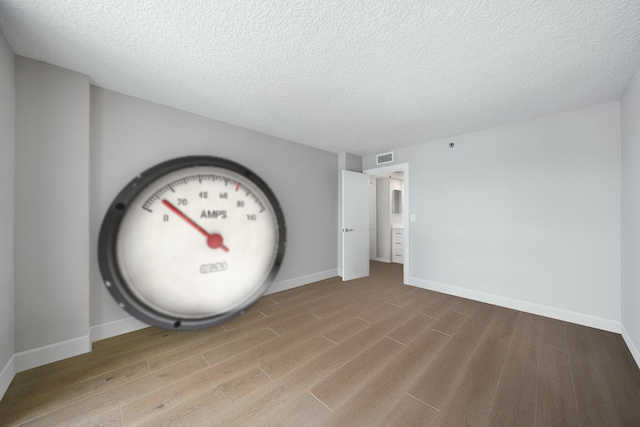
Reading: value=10 unit=A
